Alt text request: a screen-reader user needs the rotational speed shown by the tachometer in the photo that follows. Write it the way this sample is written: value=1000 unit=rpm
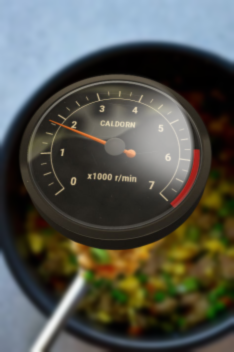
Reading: value=1750 unit=rpm
